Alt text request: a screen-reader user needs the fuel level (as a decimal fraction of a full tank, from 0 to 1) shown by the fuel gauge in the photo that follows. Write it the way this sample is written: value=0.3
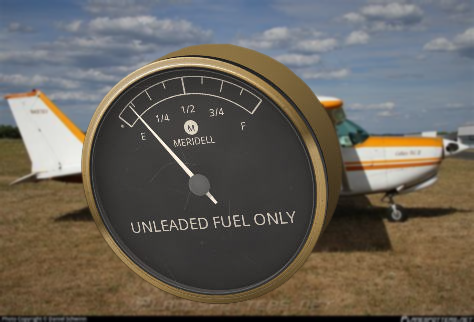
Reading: value=0.125
